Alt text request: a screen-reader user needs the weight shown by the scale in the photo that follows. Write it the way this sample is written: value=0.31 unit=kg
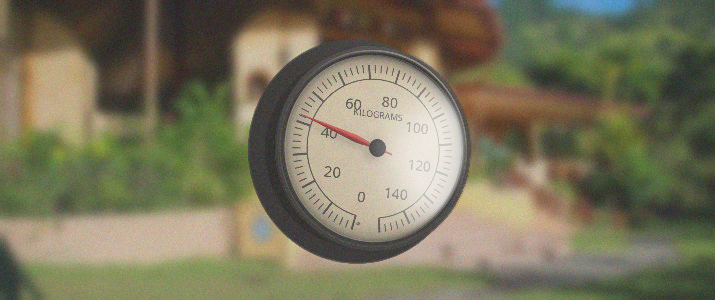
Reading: value=42 unit=kg
